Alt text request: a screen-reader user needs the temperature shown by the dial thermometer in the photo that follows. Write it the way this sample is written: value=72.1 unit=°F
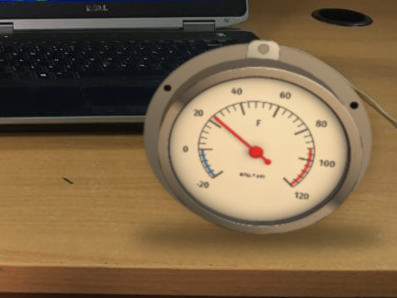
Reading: value=24 unit=°F
